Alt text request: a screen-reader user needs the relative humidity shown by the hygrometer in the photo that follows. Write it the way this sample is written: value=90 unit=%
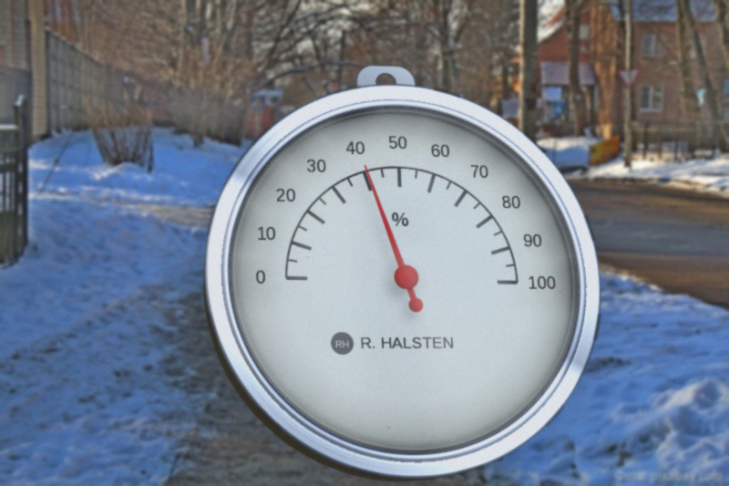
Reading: value=40 unit=%
